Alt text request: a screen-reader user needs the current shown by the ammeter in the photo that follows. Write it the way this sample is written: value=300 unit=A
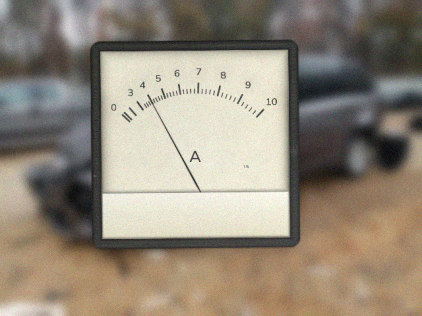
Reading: value=4 unit=A
